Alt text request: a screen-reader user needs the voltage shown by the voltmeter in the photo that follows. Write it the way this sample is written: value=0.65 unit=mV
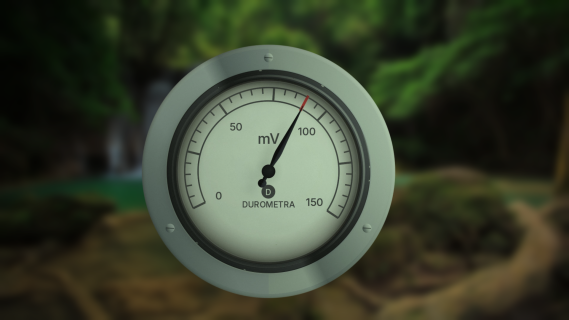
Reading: value=90 unit=mV
